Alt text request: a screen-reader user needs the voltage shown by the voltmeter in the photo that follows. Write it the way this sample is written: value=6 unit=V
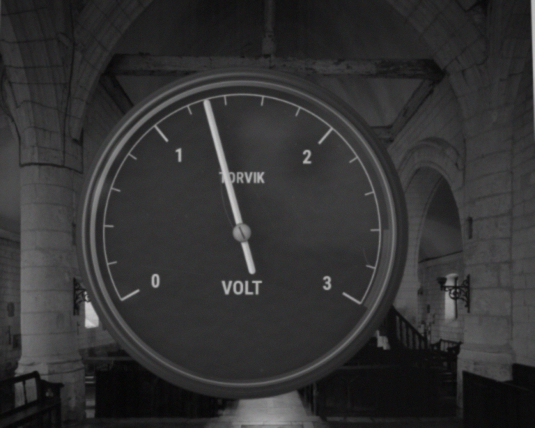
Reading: value=1.3 unit=V
